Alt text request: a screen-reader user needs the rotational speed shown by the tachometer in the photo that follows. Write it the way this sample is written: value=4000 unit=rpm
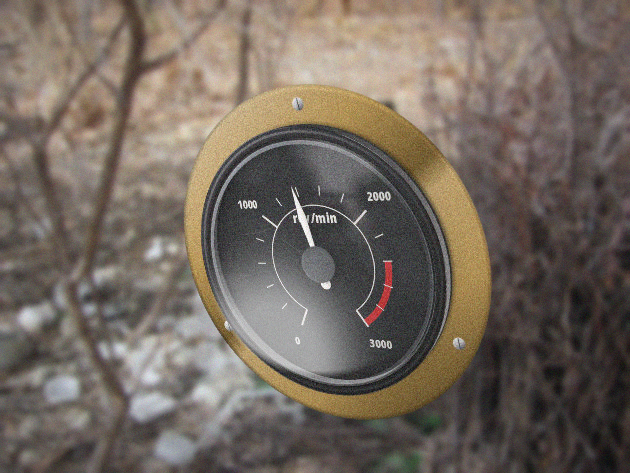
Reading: value=1400 unit=rpm
